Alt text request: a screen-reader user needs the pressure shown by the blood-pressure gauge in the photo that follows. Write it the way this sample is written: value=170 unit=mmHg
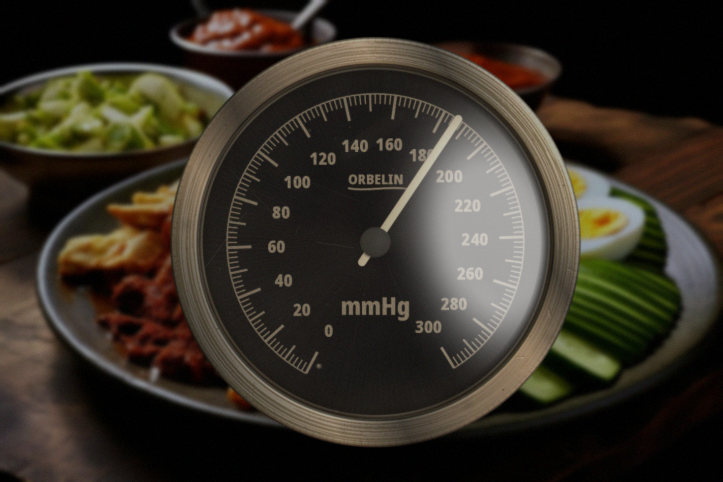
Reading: value=186 unit=mmHg
